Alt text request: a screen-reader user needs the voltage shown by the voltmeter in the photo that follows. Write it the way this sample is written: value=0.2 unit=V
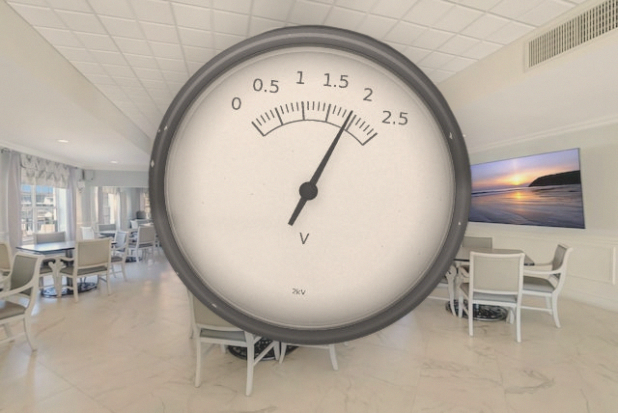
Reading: value=1.9 unit=V
